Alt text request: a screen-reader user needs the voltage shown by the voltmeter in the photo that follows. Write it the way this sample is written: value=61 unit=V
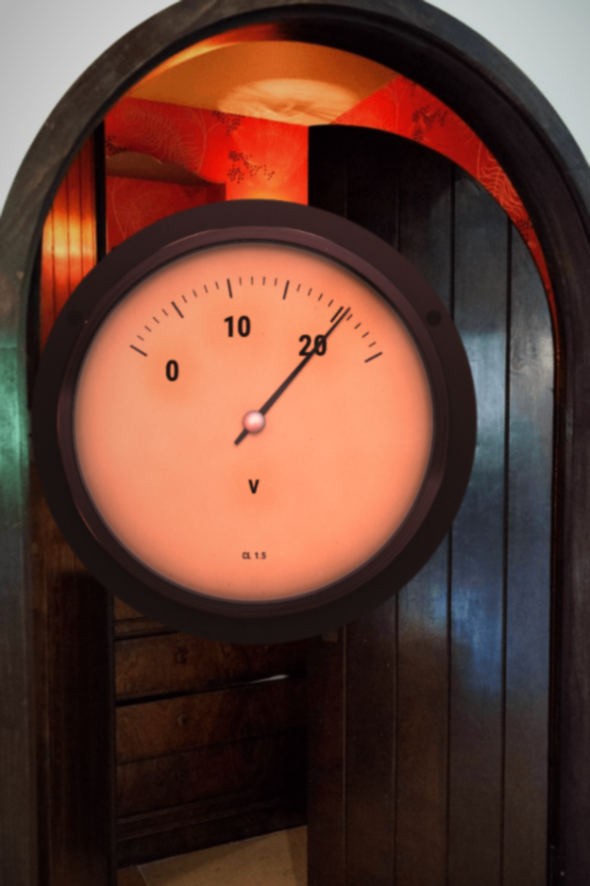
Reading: value=20.5 unit=V
